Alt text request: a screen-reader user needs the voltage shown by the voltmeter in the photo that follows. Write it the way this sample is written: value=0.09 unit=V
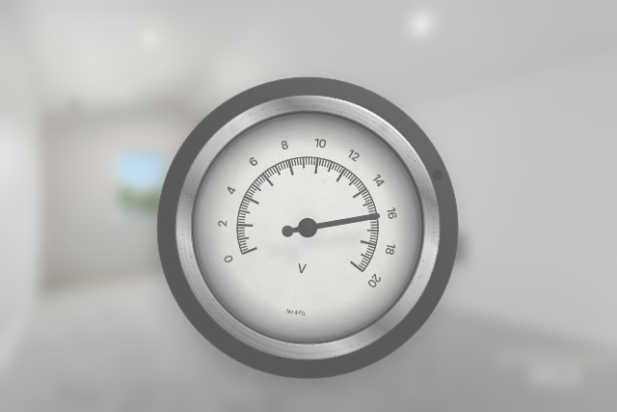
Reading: value=16 unit=V
